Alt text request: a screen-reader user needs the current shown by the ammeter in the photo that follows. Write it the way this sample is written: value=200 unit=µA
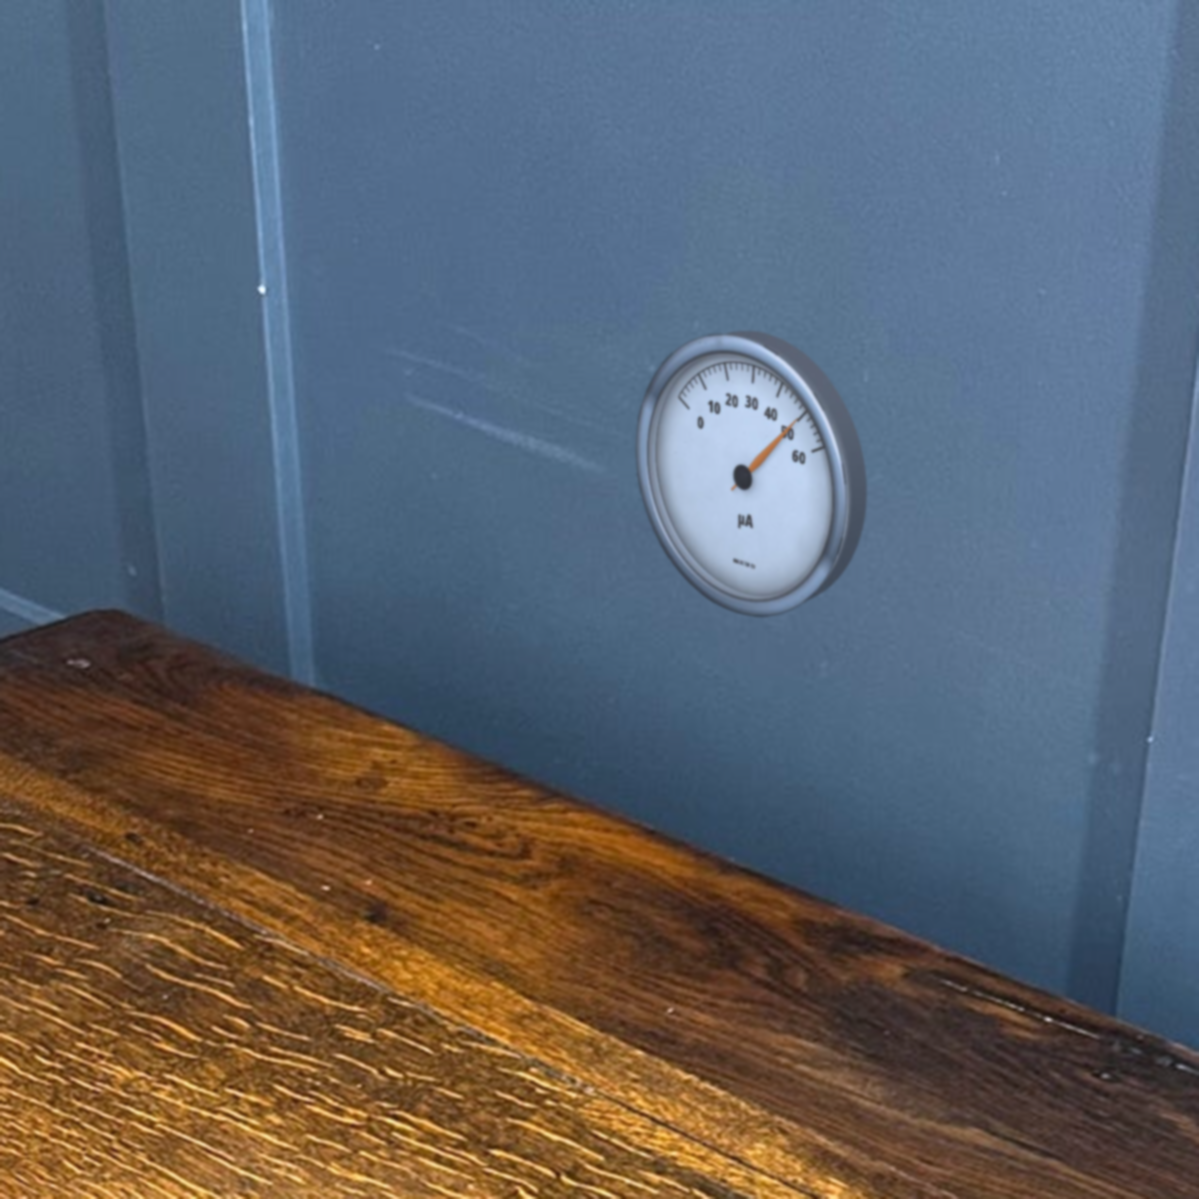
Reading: value=50 unit=µA
